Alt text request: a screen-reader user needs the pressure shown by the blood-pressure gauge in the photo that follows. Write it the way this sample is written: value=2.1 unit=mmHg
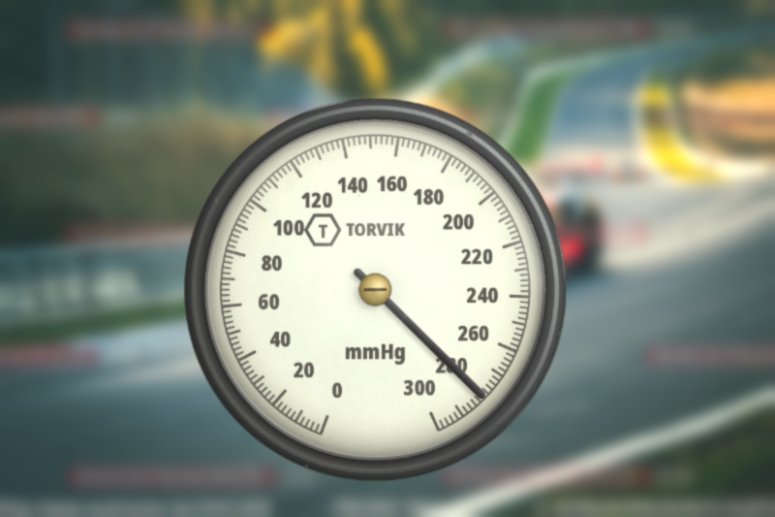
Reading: value=280 unit=mmHg
